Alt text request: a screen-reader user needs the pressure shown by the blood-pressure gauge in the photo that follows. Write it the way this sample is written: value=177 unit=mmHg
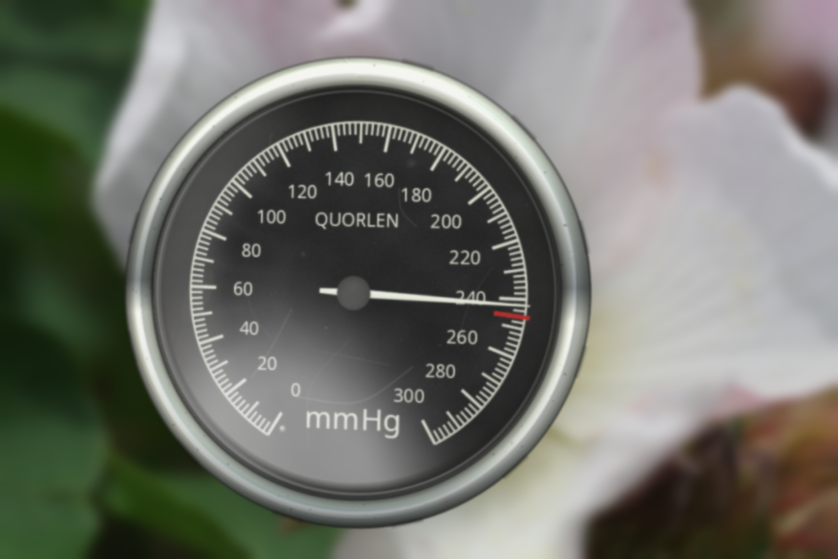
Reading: value=242 unit=mmHg
